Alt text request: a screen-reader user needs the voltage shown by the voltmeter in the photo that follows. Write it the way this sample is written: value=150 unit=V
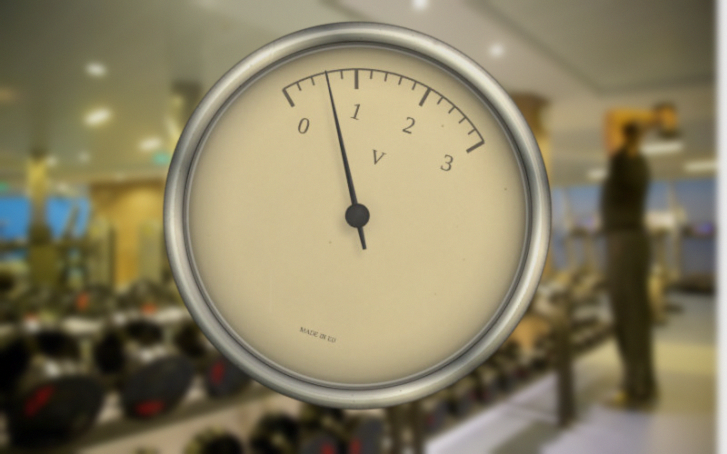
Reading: value=0.6 unit=V
